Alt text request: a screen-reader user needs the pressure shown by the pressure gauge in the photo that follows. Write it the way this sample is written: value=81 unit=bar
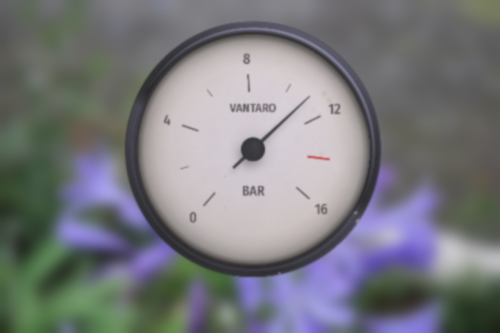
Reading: value=11 unit=bar
